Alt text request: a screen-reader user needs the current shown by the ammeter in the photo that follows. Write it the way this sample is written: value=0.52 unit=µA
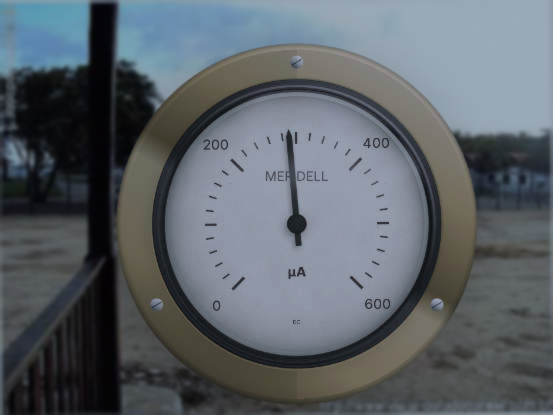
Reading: value=290 unit=µA
